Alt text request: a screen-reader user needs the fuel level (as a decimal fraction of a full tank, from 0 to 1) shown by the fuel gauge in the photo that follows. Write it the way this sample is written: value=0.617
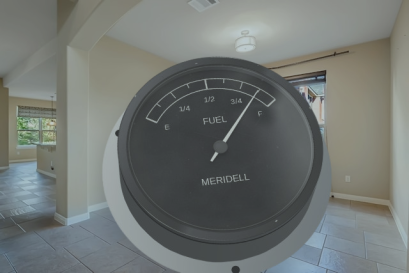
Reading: value=0.875
